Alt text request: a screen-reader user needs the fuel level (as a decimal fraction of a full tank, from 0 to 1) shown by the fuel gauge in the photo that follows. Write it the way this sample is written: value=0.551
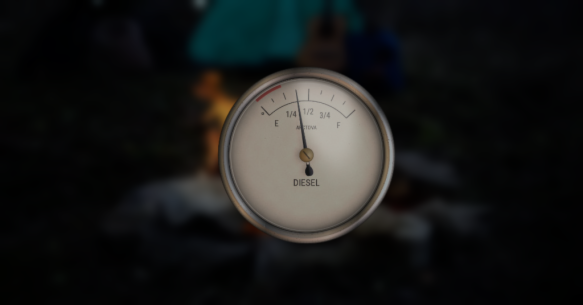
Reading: value=0.375
